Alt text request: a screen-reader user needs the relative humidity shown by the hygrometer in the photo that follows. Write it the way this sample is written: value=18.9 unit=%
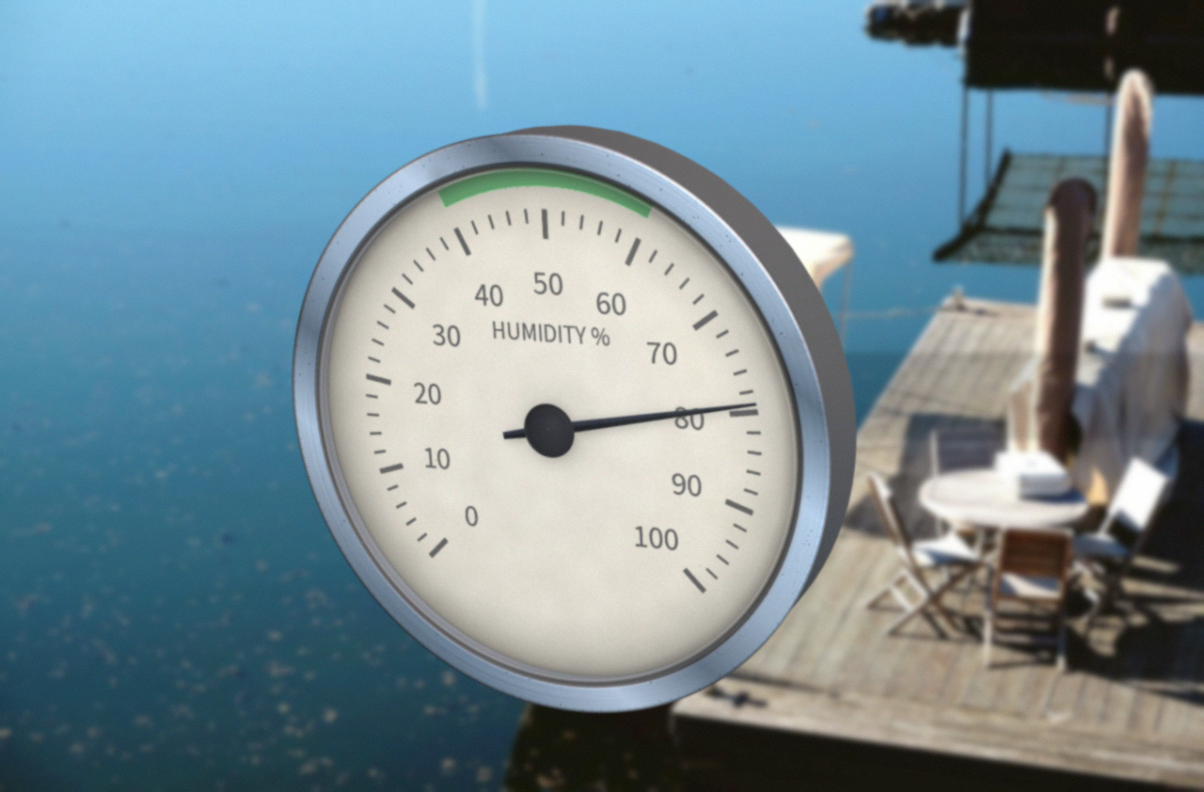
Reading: value=79 unit=%
